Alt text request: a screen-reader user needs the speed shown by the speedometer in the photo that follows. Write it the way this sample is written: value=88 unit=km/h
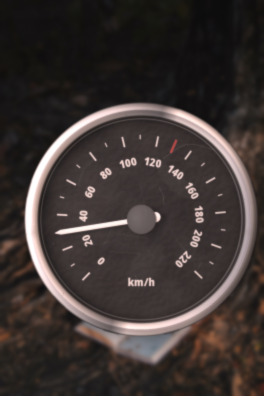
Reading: value=30 unit=km/h
